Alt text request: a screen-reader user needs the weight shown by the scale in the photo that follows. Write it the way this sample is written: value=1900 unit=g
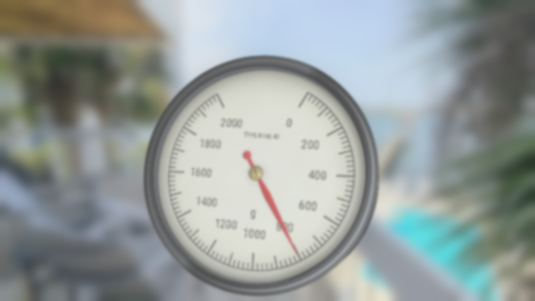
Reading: value=800 unit=g
